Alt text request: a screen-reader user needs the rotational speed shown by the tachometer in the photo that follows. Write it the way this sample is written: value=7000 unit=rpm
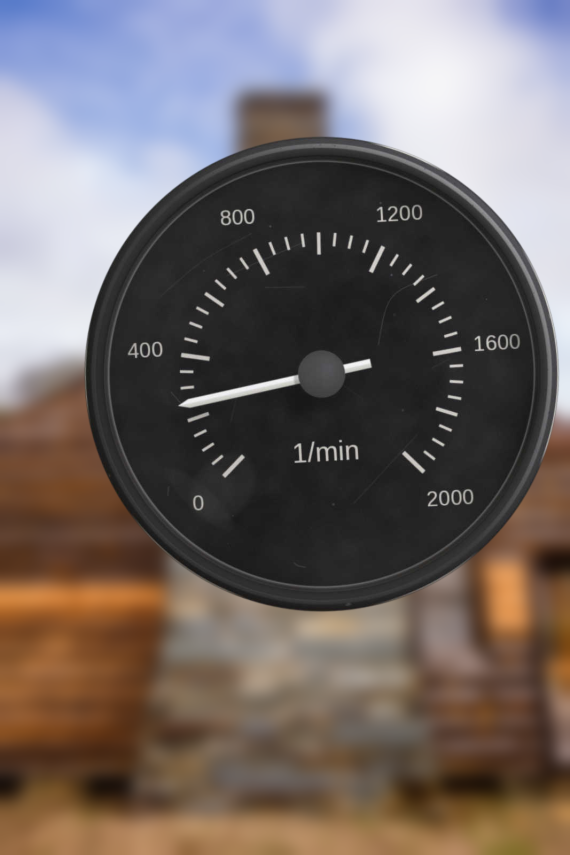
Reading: value=250 unit=rpm
